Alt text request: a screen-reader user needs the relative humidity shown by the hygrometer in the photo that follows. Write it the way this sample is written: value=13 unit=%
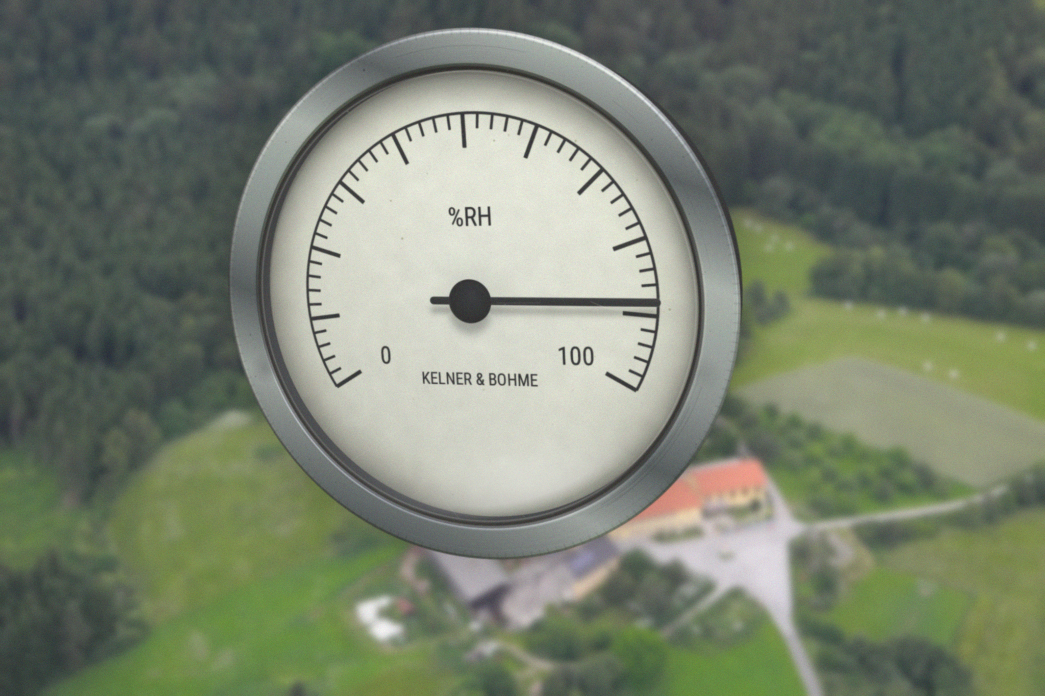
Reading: value=88 unit=%
